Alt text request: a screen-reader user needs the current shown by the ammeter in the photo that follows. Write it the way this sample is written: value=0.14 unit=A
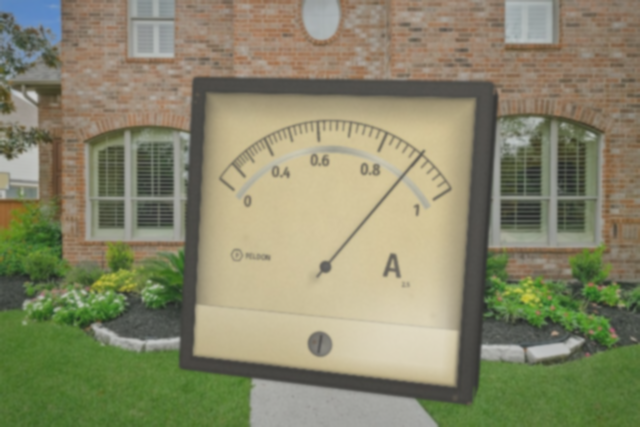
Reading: value=0.9 unit=A
